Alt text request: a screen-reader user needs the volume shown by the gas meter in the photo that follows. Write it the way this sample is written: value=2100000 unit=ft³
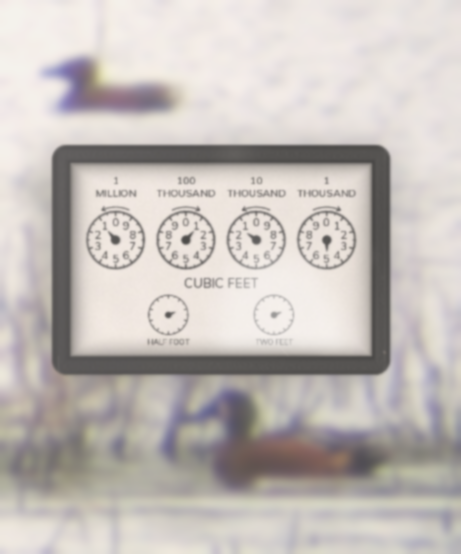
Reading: value=111500 unit=ft³
